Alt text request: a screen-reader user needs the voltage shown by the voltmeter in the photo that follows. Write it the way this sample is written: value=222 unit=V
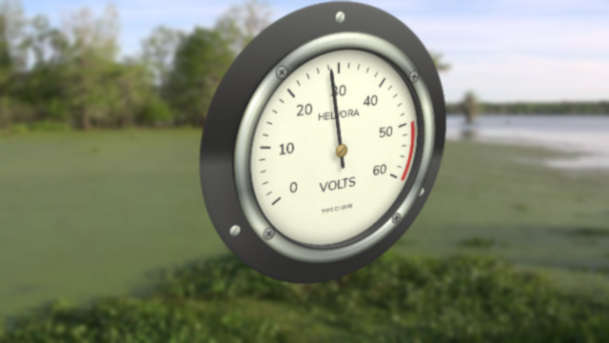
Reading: value=28 unit=V
